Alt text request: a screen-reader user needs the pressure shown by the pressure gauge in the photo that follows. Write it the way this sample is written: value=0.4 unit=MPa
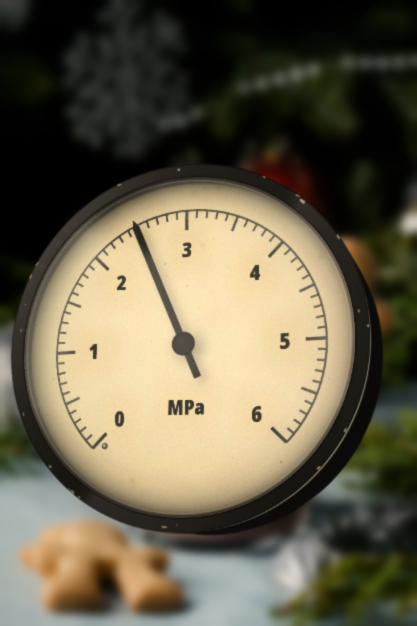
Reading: value=2.5 unit=MPa
